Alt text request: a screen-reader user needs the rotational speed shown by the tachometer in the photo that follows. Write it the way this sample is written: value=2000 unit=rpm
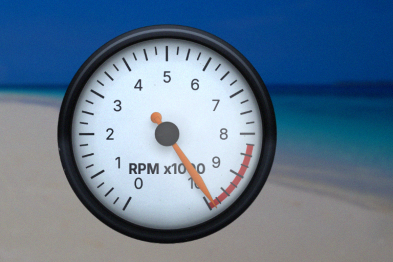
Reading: value=9875 unit=rpm
